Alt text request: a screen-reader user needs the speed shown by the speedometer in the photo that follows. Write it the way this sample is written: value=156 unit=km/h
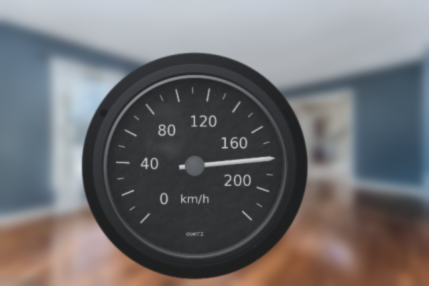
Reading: value=180 unit=km/h
